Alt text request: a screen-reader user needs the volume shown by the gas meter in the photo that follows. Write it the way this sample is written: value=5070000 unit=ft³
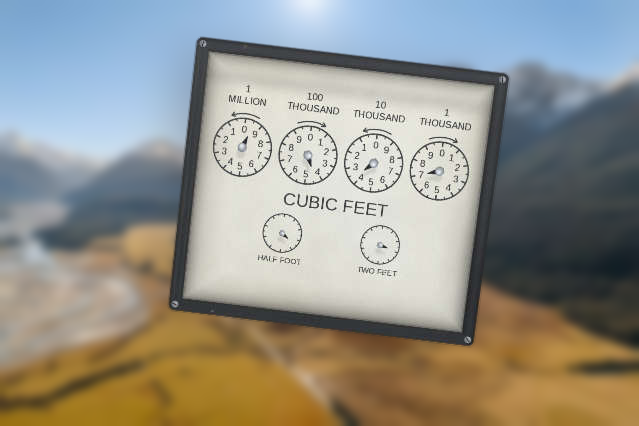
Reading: value=943700 unit=ft³
